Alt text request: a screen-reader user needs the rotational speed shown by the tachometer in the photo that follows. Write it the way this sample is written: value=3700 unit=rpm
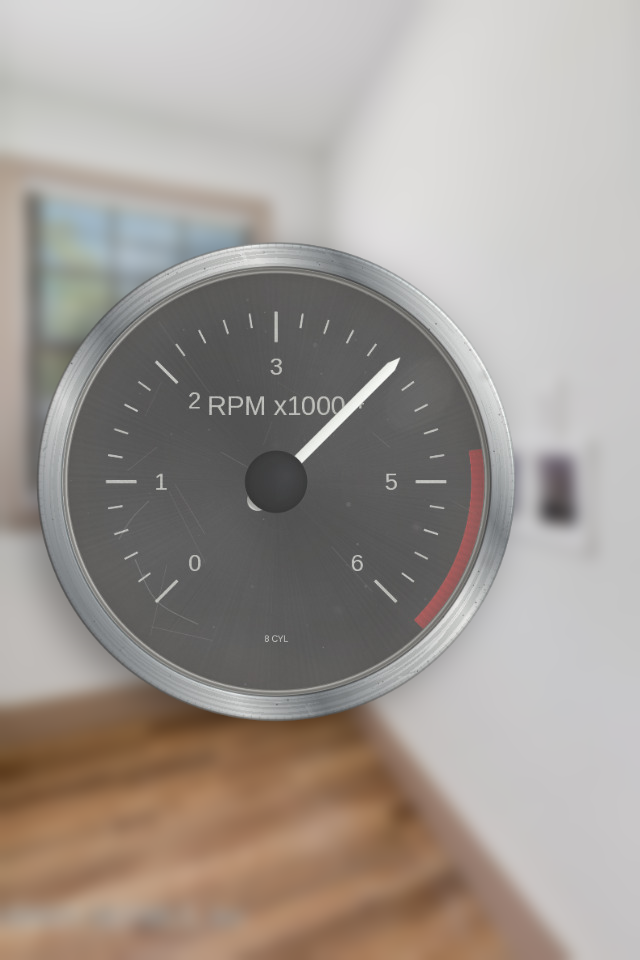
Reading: value=4000 unit=rpm
